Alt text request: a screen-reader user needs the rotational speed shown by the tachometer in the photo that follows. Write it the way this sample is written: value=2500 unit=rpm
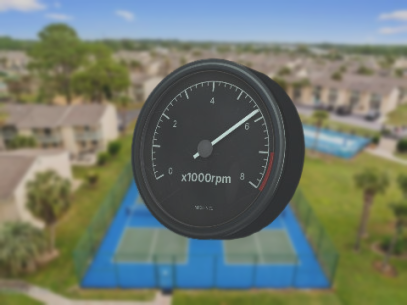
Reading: value=5800 unit=rpm
